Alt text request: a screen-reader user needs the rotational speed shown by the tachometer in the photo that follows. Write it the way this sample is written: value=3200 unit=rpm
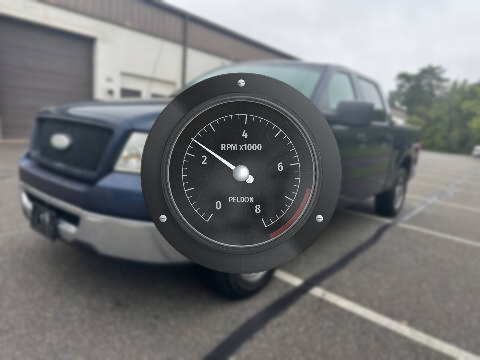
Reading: value=2400 unit=rpm
